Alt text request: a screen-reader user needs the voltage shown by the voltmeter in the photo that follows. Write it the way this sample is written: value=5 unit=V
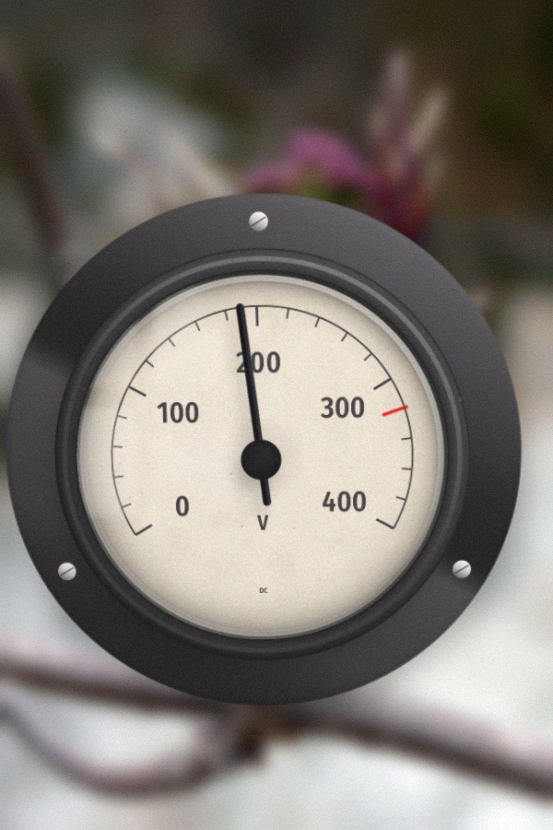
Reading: value=190 unit=V
